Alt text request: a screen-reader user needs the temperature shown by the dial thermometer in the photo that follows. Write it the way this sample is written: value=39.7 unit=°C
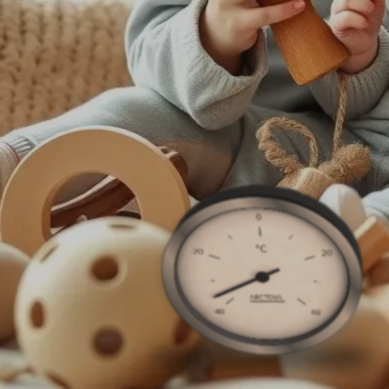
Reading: value=-35 unit=°C
